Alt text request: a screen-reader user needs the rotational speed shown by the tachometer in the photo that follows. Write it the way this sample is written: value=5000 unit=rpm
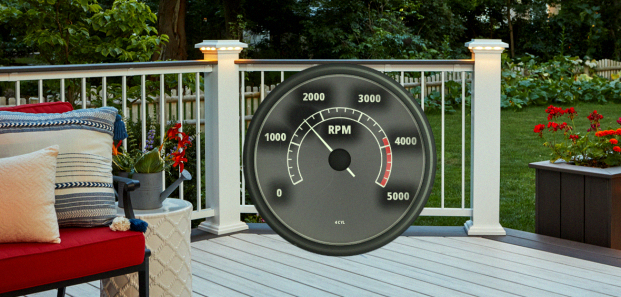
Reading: value=1600 unit=rpm
